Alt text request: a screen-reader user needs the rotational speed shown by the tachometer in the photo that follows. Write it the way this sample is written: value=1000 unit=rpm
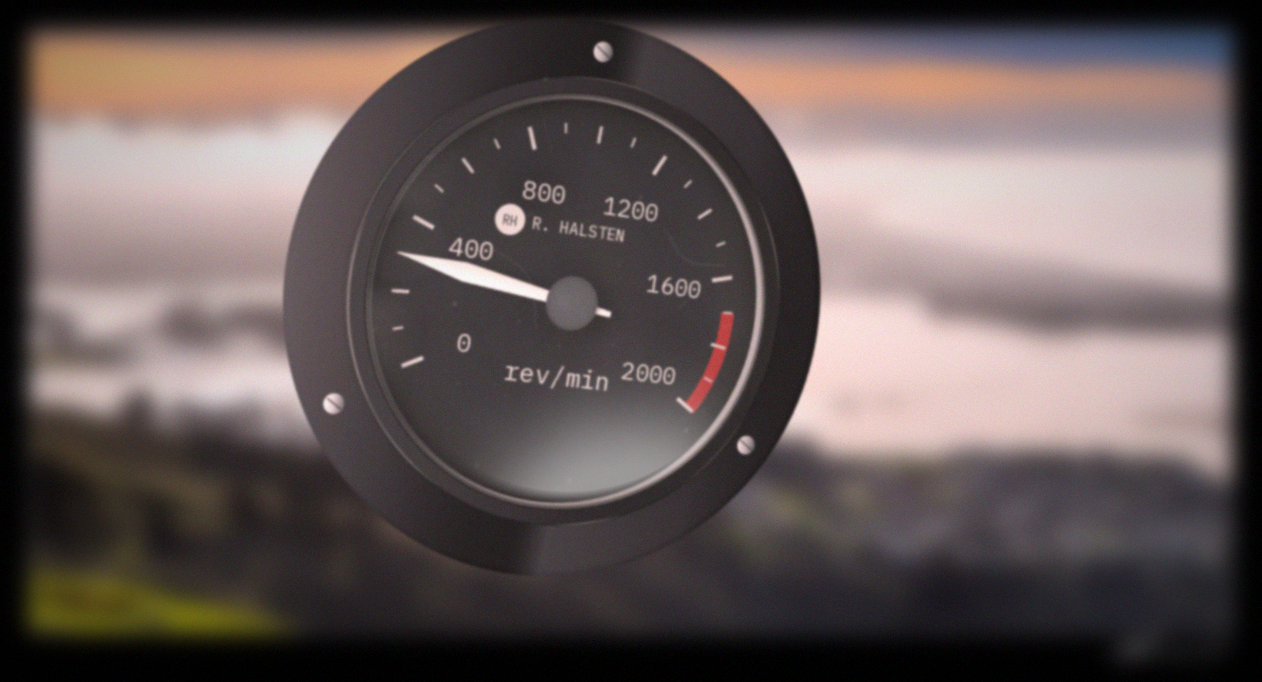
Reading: value=300 unit=rpm
